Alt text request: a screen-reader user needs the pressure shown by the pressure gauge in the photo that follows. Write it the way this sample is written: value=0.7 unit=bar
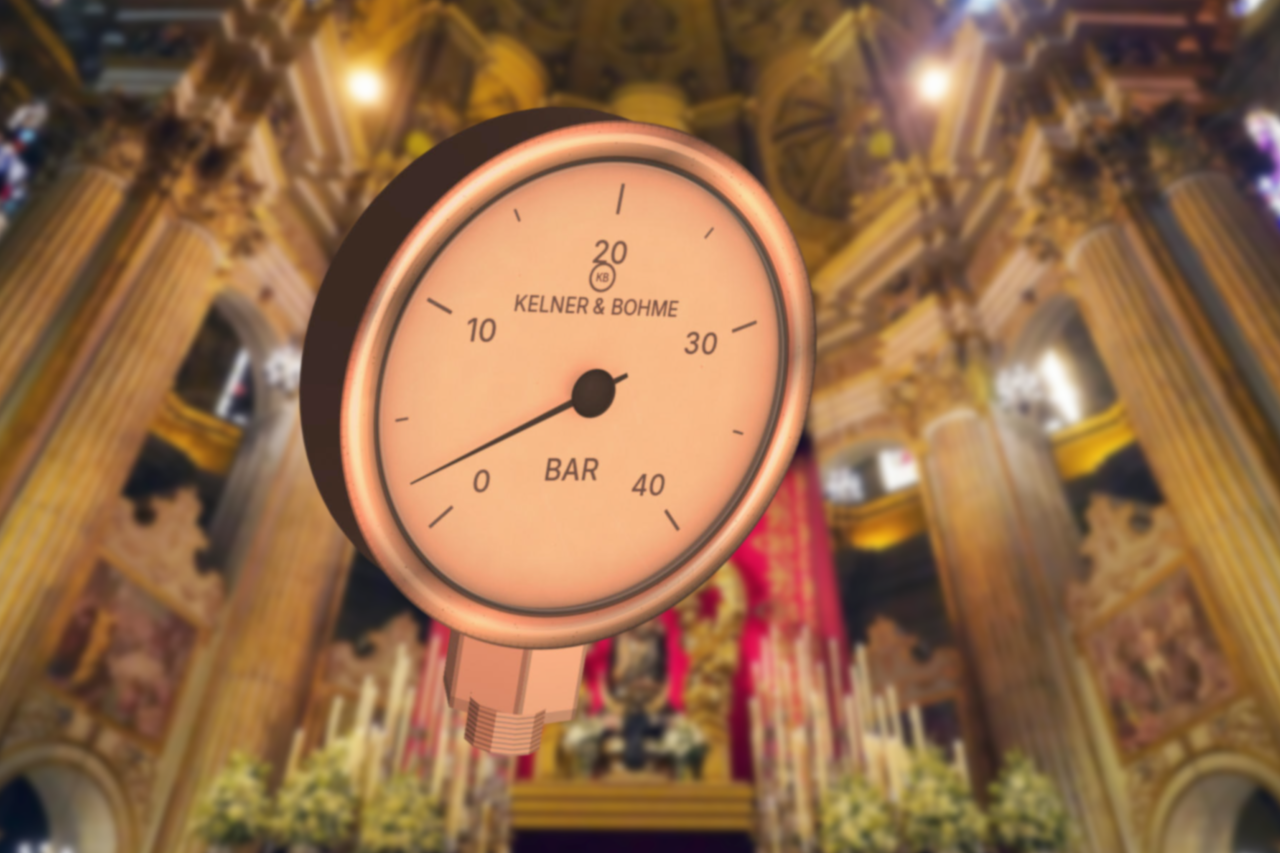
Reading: value=2.5 unit=bar
